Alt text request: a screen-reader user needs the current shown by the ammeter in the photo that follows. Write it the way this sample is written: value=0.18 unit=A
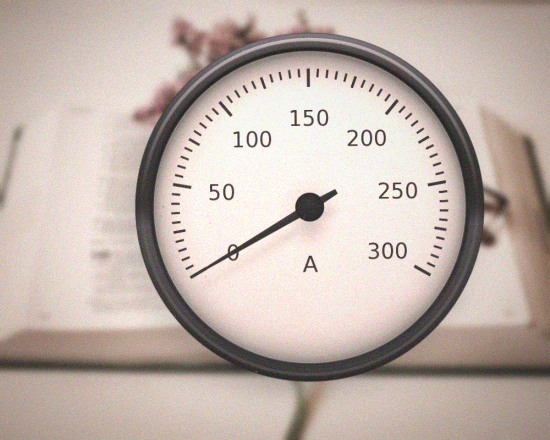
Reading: value=0 unit=A
